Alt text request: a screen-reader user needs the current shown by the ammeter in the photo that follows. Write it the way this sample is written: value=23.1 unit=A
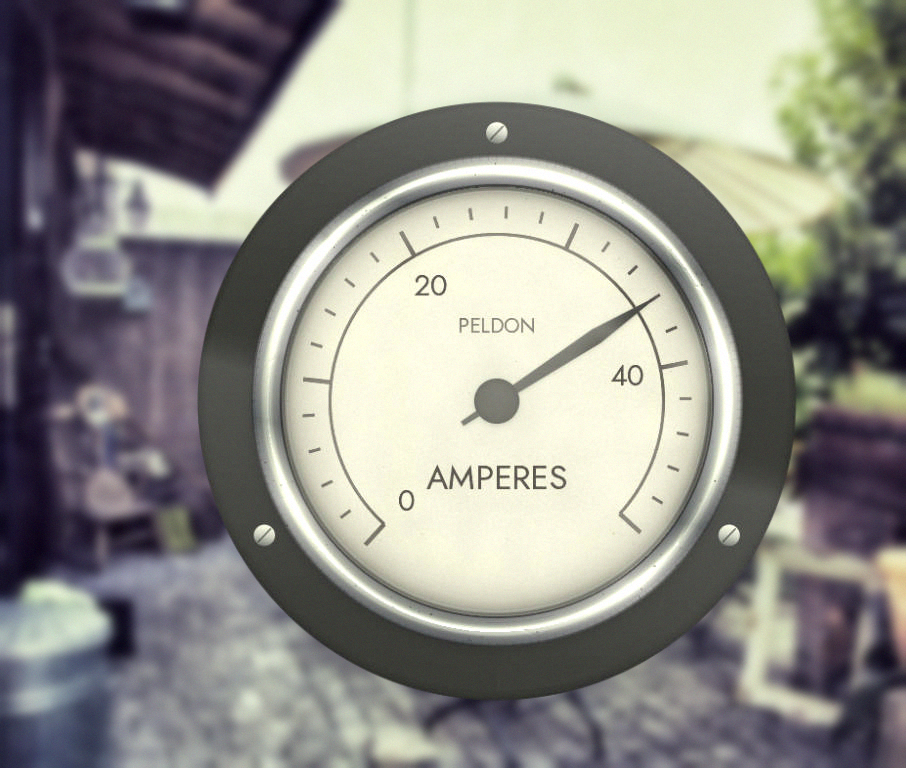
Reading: value=36 unit=A
